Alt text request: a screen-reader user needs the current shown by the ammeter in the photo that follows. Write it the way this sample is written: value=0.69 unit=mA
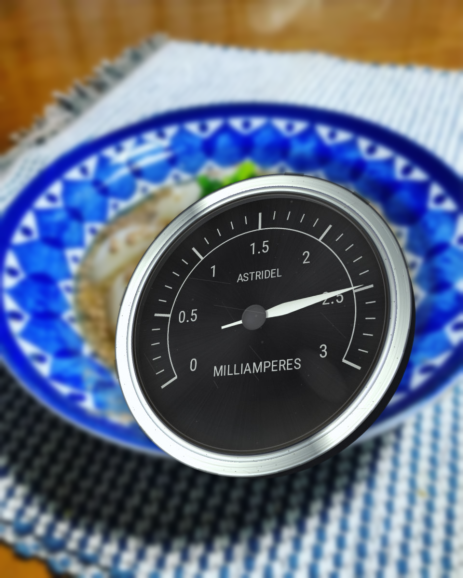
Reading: value=2.5 unit=mA
